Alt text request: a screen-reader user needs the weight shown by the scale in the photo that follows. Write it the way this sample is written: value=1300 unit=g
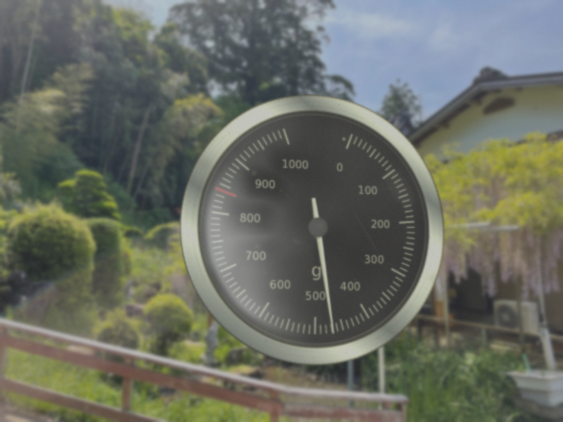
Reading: value=470 unit=g
